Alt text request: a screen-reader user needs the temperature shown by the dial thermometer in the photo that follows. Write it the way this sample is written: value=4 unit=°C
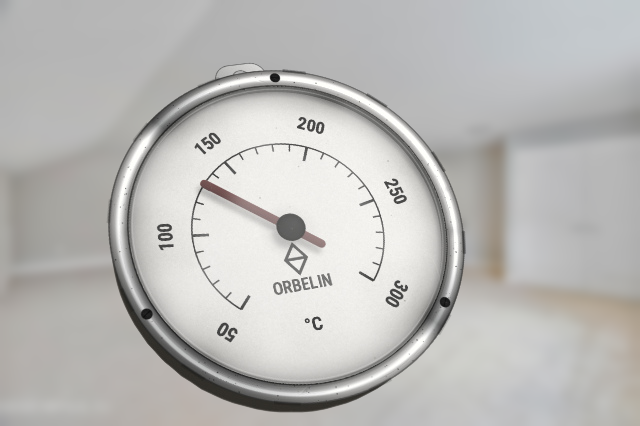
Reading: value=130 unit=°C
